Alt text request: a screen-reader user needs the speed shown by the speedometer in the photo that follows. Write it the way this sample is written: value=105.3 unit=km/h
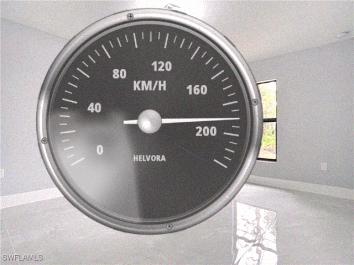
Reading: value=190 unit=km/h
